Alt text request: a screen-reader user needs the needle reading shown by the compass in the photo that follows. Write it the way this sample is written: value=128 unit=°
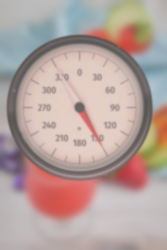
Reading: value=150 unit=°
